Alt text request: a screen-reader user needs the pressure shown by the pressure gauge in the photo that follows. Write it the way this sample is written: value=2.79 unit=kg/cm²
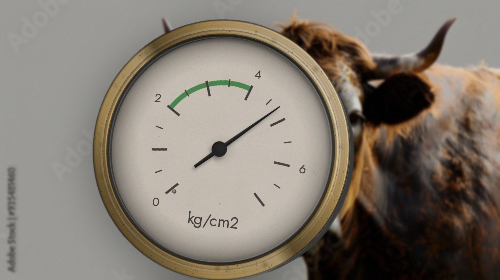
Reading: value=4.75 unit=kg/cm²
